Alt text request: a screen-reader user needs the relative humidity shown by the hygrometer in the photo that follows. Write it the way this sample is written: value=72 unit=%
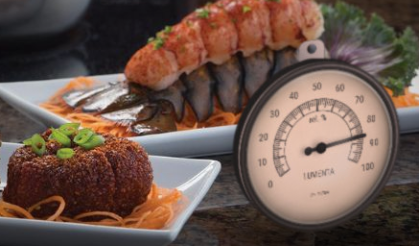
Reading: value=85 unit=%
